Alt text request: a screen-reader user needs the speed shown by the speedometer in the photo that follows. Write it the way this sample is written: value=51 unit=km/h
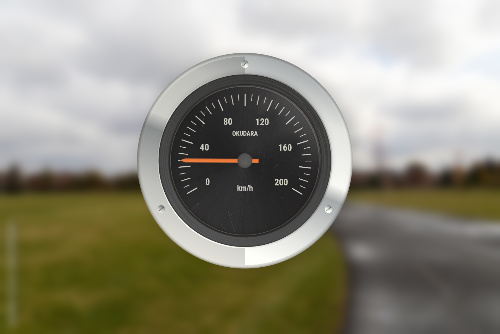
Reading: value=25 unit=km/h
